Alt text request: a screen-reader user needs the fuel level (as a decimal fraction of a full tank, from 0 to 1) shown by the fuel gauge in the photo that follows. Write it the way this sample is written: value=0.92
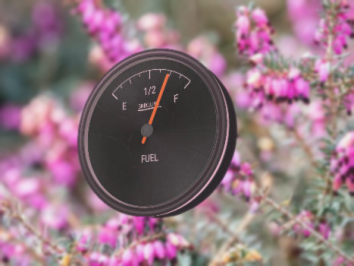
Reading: value=0.75
